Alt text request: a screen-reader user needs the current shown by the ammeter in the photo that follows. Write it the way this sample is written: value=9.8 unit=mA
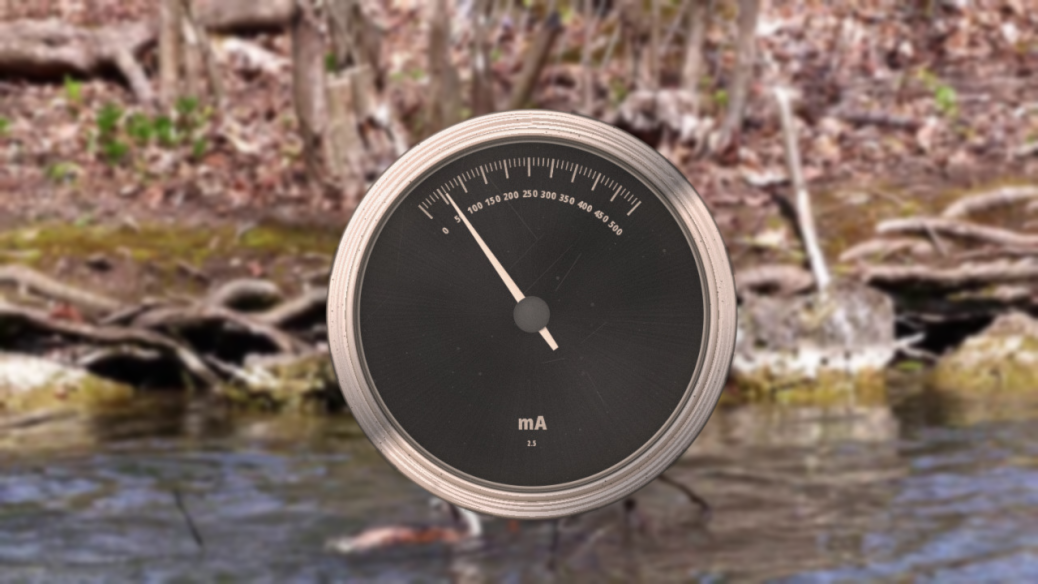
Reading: value=60 unit=mA
